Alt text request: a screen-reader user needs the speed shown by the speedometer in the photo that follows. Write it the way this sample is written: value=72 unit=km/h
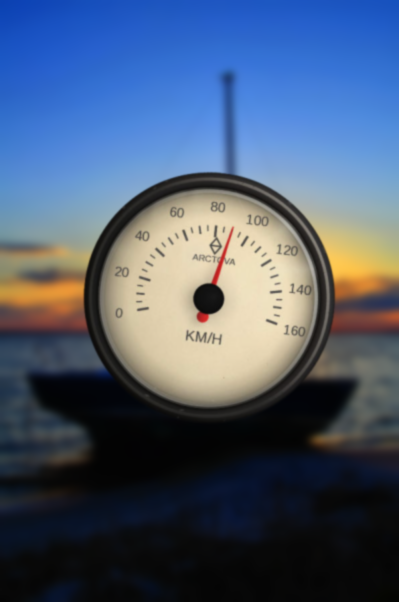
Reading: value=90 unit=km/h
